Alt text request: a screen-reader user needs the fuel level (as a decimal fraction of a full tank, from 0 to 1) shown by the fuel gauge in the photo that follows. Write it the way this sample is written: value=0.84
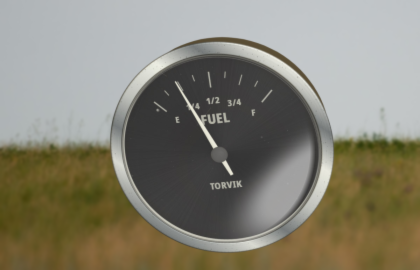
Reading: value=0.25
